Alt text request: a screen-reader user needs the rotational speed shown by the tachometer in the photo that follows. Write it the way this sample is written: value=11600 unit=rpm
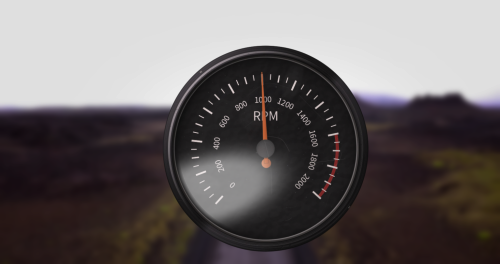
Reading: value=1000 unit=rpm
